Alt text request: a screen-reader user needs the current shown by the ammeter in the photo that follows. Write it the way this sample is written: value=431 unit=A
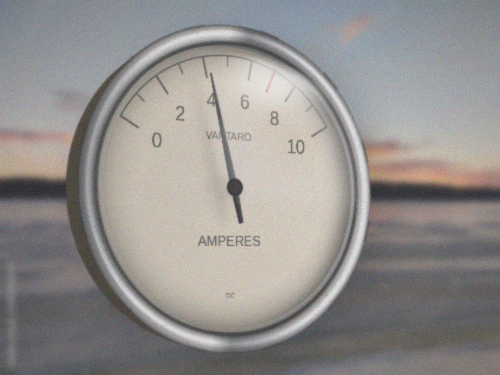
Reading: value=4 unit=A
